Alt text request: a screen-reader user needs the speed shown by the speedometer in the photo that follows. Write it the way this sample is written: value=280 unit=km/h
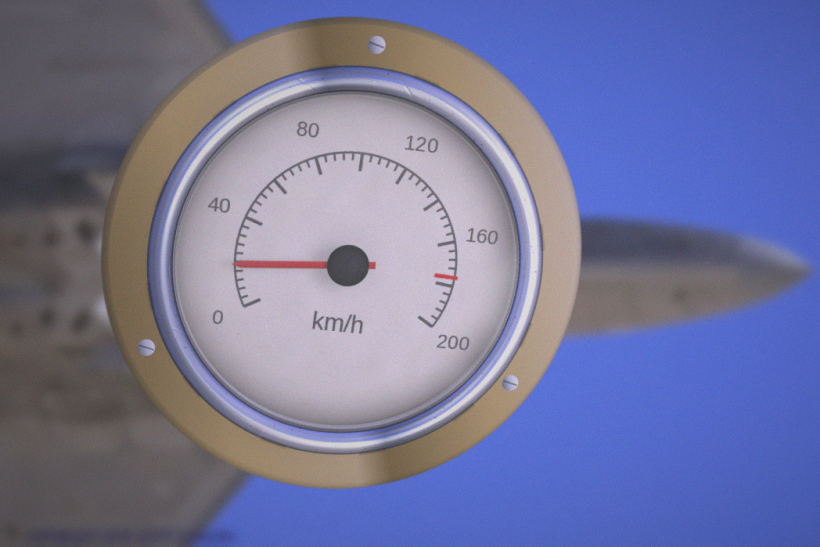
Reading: value=20 unit=km/h
